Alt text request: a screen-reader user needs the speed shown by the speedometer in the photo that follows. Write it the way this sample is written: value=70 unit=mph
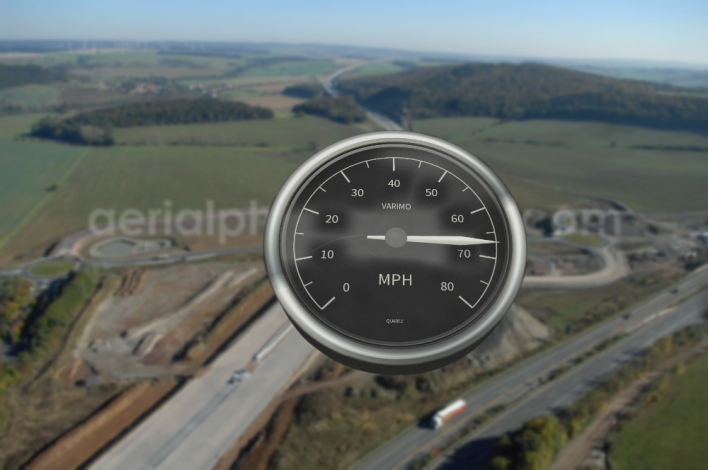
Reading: value=67.5 unit=mph
